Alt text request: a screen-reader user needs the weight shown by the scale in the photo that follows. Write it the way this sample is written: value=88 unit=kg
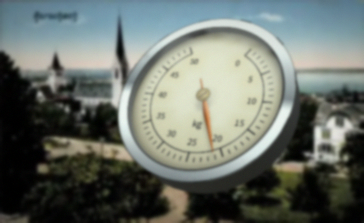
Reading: value=21 unit=kg
